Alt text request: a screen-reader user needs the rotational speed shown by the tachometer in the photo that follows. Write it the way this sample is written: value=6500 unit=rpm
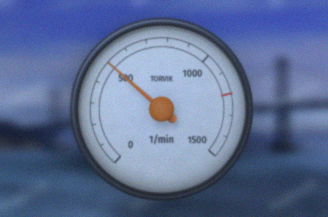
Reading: value=500 unit=rpm
